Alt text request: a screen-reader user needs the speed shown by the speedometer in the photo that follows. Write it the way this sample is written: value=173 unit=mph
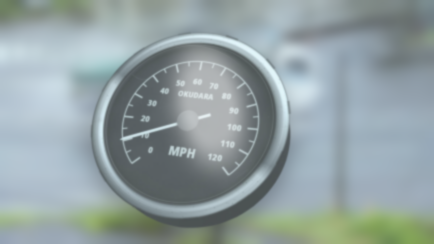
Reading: value=10 unit=mph
